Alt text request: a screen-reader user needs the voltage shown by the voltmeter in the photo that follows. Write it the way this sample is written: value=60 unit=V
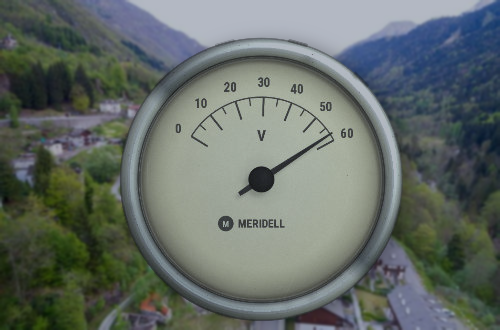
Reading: value=57.5 unit=V
